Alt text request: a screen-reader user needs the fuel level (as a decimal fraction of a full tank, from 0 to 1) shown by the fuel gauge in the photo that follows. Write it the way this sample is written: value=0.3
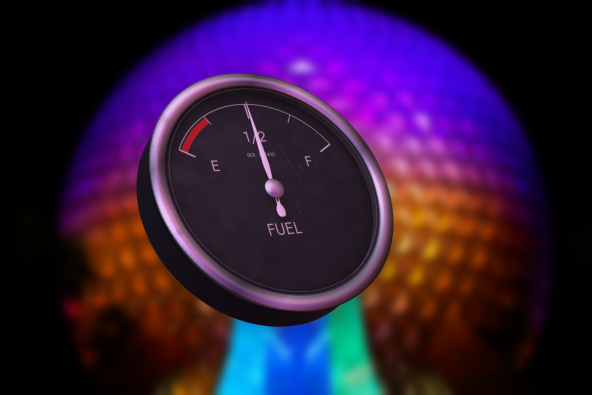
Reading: value=0.5
